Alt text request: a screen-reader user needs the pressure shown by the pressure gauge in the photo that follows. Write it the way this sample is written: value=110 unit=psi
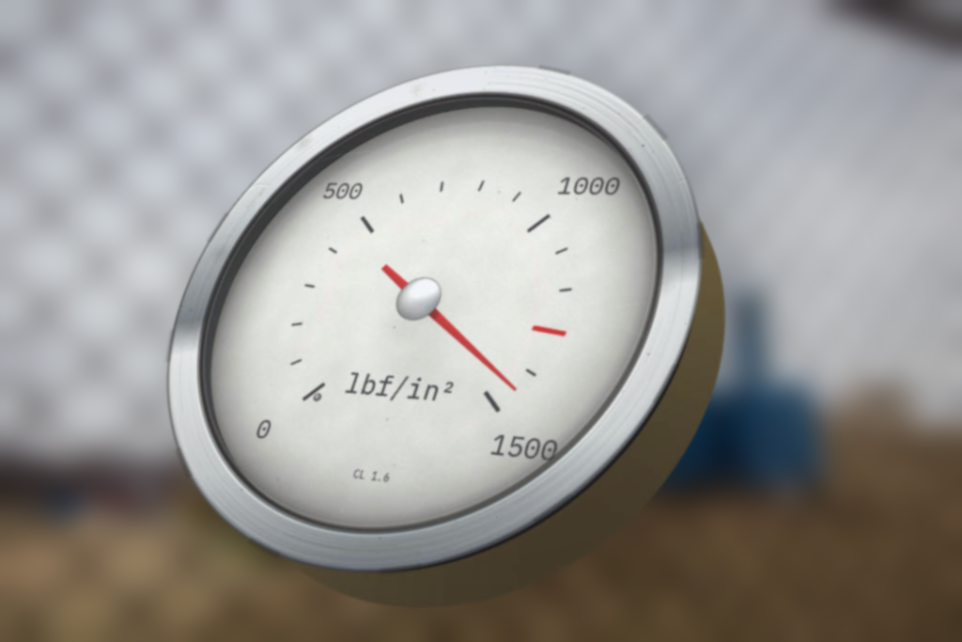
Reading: value=1450 unit=psi
